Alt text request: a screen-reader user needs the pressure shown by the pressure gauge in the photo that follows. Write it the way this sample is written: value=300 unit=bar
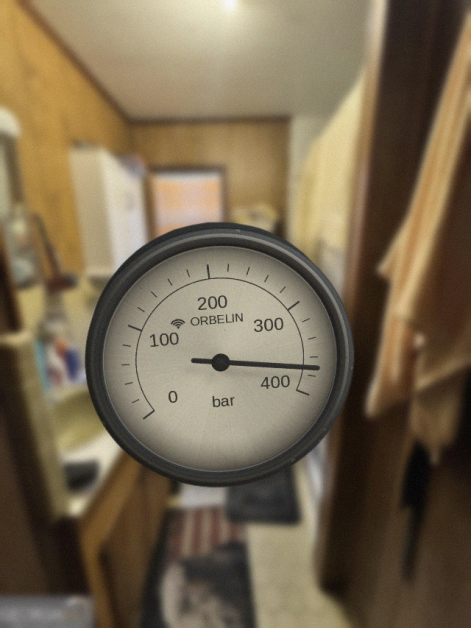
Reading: value=370 unit=bar
